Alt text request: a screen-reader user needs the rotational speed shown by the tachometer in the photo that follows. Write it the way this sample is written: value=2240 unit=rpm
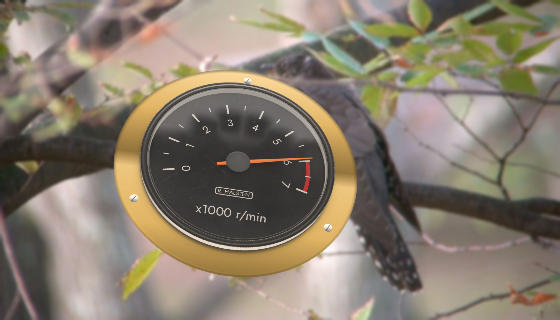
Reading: value=6000 unit=rpm
